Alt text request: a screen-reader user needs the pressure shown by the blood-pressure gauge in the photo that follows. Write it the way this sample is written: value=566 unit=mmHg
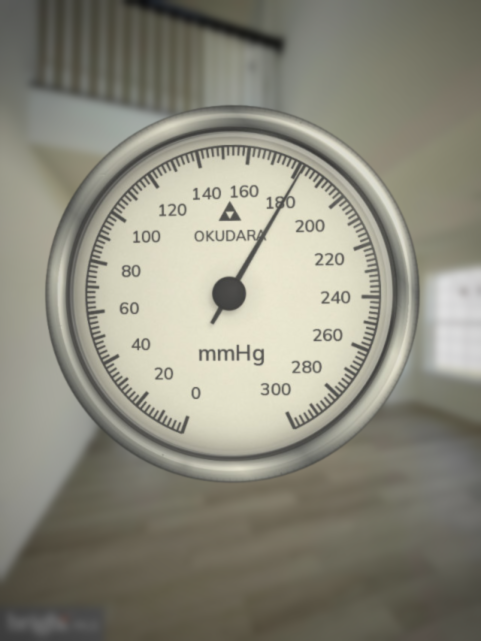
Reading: value=182 unit=mmHg
